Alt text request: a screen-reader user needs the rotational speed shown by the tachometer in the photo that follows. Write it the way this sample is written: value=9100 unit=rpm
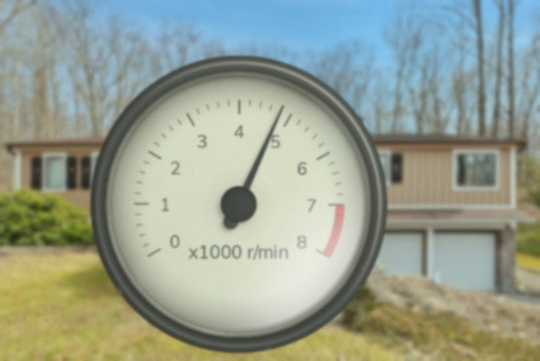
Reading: value=4800 unit=rpm
